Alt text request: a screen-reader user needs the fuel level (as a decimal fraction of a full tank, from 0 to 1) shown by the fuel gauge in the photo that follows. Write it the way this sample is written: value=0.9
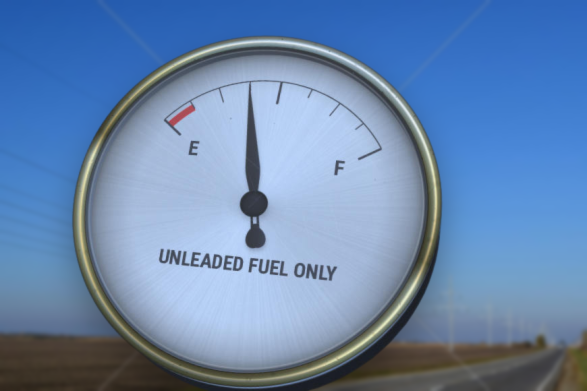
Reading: value=0.375
